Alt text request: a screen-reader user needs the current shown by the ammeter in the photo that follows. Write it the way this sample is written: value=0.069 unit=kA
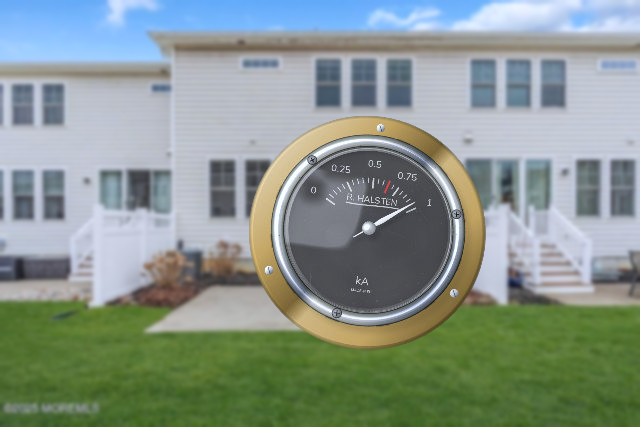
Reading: value=0.95 unit=kA
